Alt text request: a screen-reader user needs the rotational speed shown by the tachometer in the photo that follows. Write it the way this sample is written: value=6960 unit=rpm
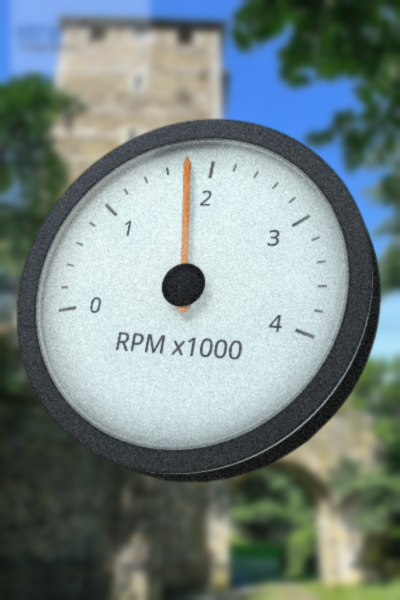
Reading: value=1800 unit=rpm
